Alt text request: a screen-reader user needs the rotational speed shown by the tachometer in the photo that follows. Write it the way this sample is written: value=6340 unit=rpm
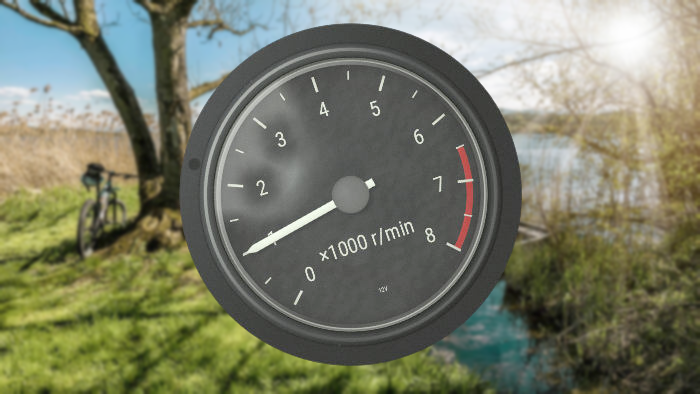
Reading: value=1000 unit=rpm
